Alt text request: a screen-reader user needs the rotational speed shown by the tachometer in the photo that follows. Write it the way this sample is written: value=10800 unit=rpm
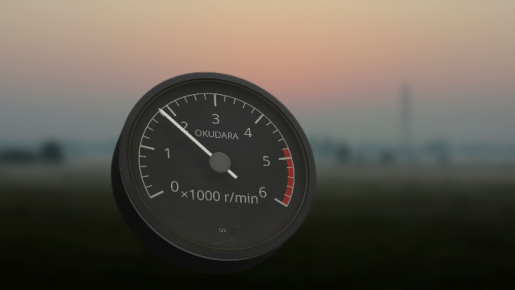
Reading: value=1800 unit=rpm
